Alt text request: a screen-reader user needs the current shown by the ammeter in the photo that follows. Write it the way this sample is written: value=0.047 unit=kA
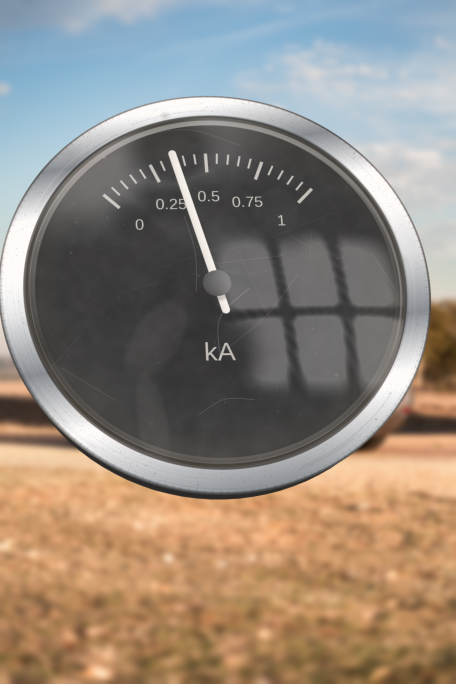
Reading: value=0.35 unit=kA
